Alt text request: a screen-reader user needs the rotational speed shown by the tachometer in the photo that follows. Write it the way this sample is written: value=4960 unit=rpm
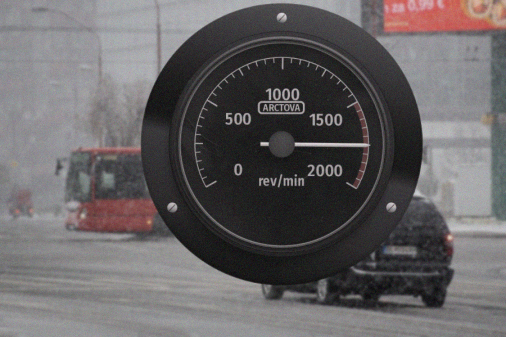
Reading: value=1750 unit=rpm
